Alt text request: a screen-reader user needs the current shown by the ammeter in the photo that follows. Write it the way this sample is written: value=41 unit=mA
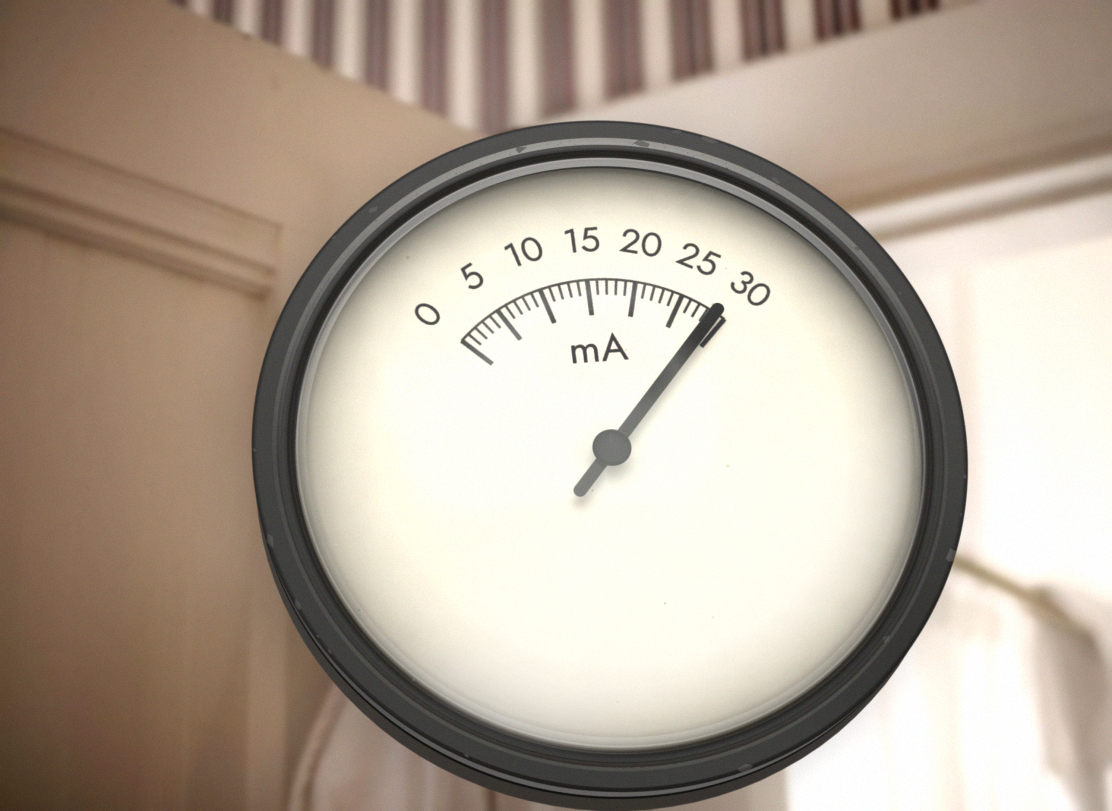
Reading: value=29 unit=mA
